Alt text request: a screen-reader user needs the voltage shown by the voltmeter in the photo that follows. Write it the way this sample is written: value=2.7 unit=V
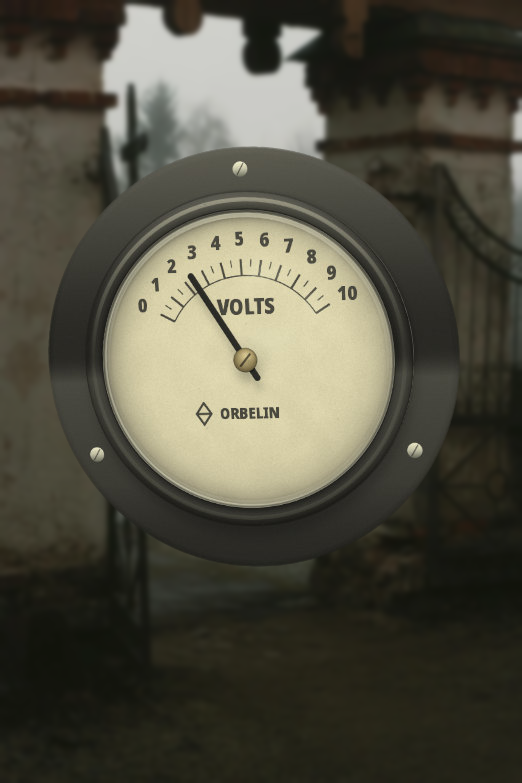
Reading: value=2.5 unit=V
